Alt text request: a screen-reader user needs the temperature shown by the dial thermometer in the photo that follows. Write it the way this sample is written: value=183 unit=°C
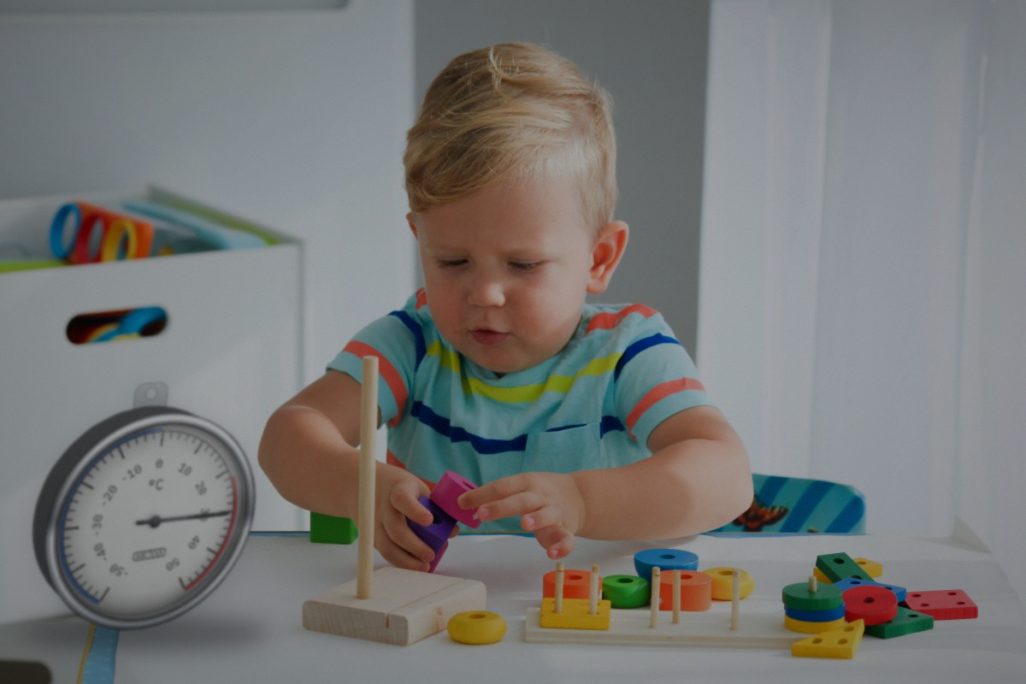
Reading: value=30 unit=°C
